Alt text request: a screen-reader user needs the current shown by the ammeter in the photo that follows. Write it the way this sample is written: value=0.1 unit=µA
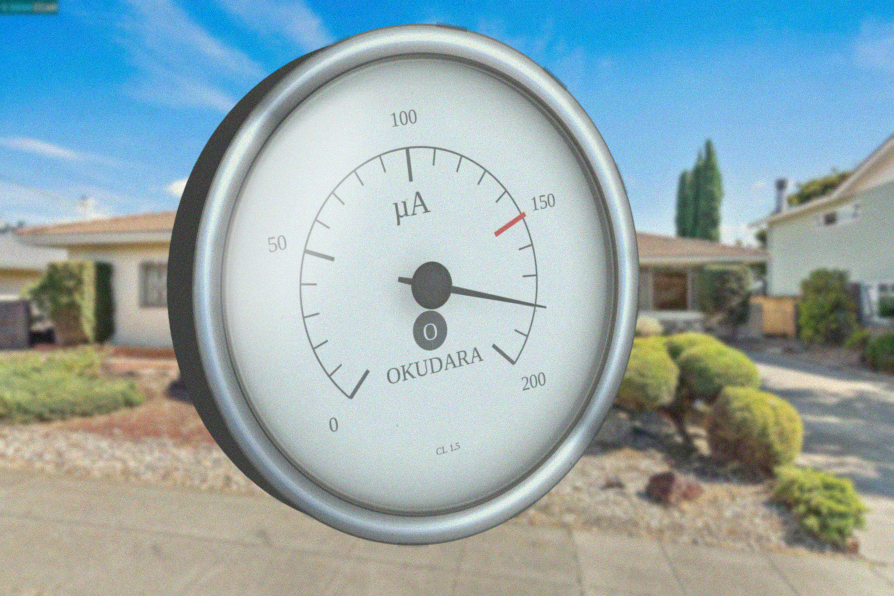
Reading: value=180 unit=µA
